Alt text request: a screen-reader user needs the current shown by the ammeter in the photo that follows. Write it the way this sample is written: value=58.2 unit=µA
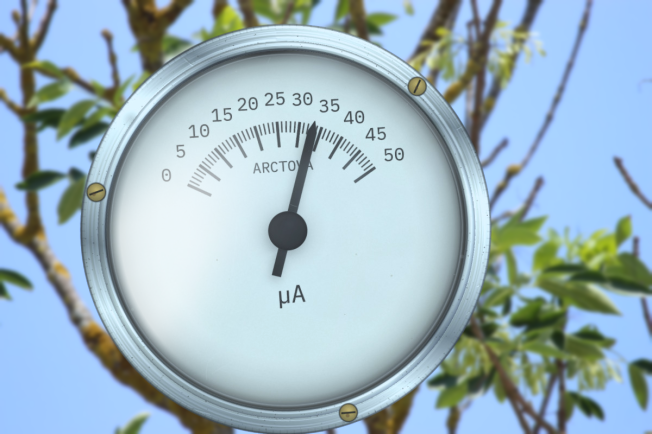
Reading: value=33 unit=µA
